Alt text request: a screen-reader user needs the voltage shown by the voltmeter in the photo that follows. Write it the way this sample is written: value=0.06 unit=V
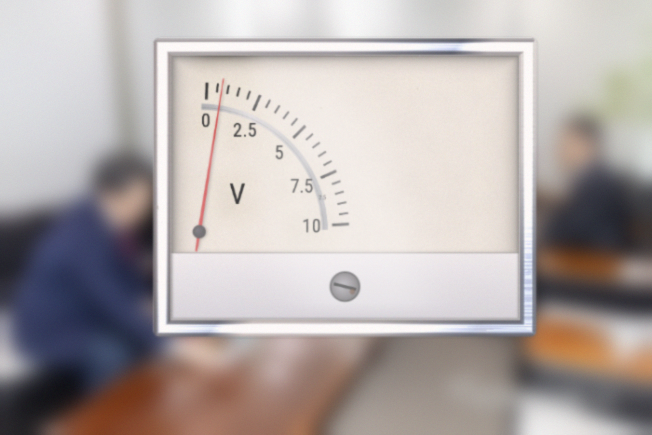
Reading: value=0.75 unit=V
